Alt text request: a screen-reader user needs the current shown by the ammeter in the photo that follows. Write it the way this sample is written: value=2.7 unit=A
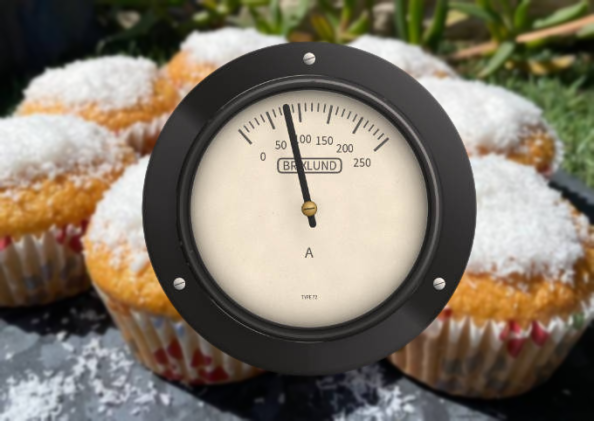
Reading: value=80 unit=A
